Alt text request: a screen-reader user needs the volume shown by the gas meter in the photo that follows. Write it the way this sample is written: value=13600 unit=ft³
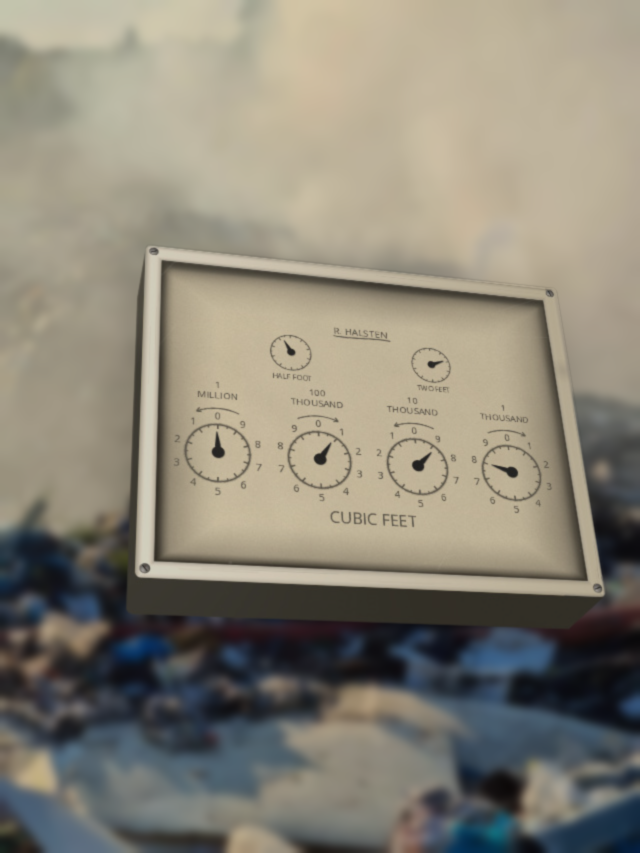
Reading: value=8800 unit=ft³
